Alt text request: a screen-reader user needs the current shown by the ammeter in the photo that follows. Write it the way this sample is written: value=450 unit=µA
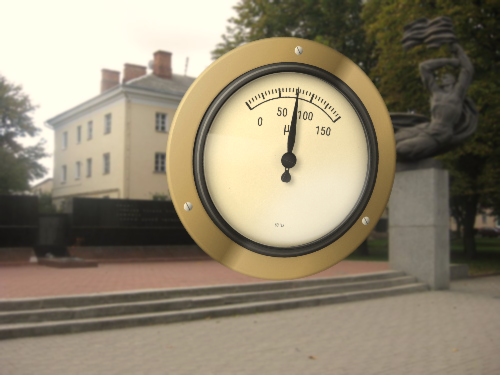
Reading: value=75 unit=µA
